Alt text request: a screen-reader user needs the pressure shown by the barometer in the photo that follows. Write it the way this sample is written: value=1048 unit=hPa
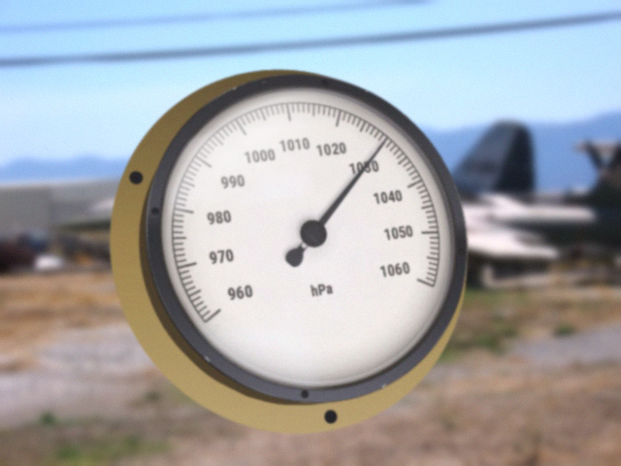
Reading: value=1030 unit=hPa
